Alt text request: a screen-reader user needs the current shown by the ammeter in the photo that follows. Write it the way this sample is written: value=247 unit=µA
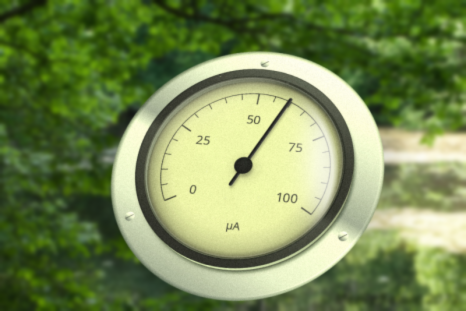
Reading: value=60 unit=µA
